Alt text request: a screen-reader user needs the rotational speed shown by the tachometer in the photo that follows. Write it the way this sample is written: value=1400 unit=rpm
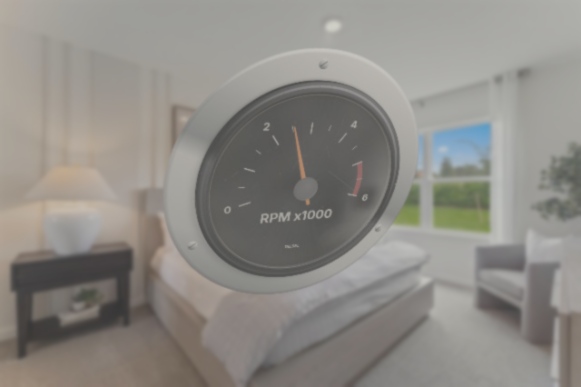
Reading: value=2500 unit=rpm
